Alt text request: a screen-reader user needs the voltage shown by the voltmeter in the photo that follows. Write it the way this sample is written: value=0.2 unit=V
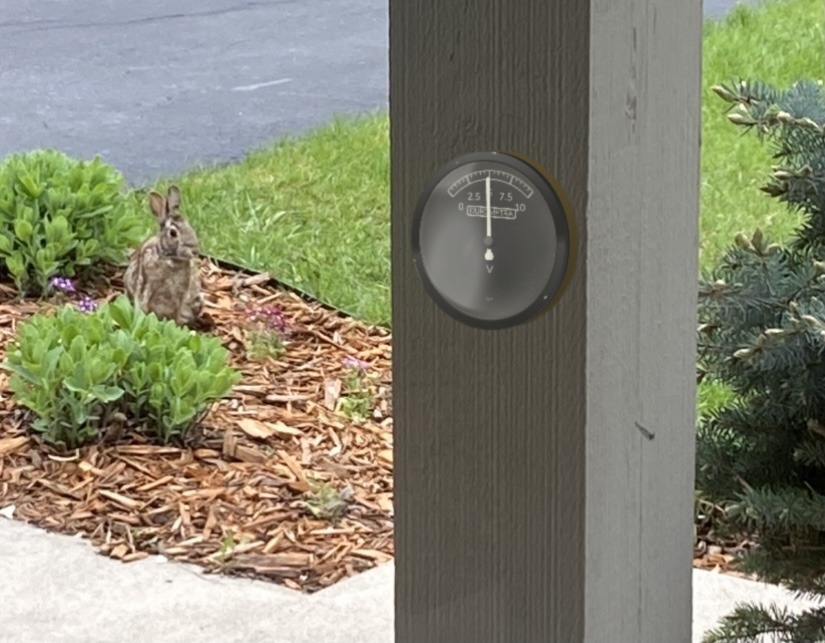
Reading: value=5 unit=V
